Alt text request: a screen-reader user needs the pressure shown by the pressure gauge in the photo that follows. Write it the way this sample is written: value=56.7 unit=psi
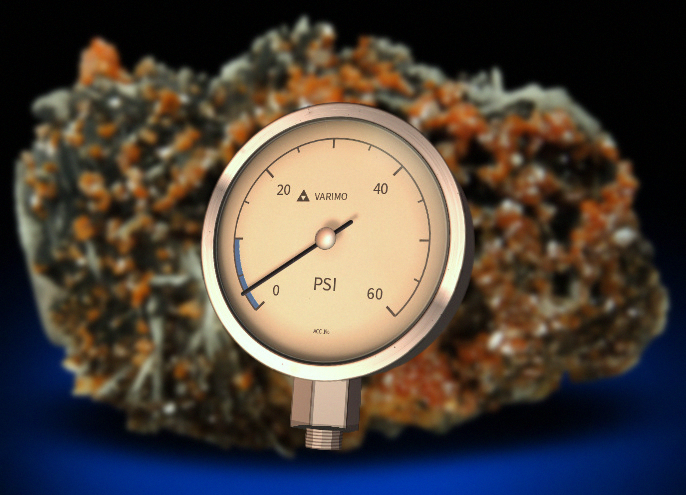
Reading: value=2.5 unit=psi
